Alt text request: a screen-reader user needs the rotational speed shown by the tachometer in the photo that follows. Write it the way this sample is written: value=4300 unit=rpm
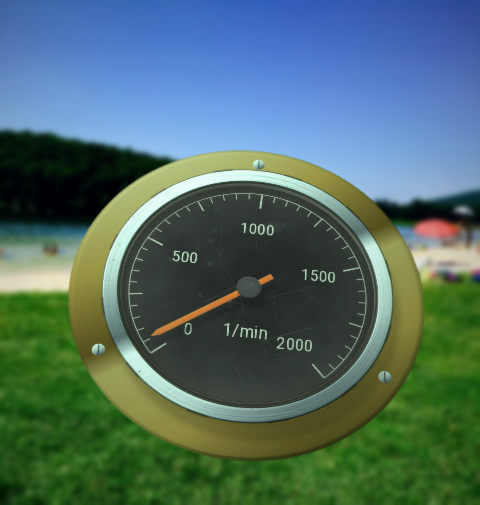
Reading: value=50 unit=rpm
